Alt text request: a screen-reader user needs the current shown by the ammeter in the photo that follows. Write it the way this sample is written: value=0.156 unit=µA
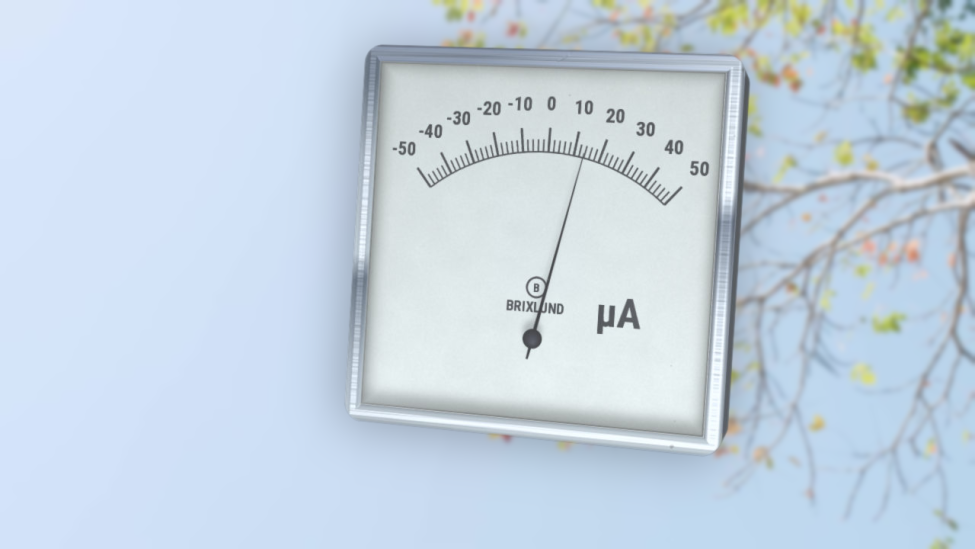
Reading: value=14 unit=µA
